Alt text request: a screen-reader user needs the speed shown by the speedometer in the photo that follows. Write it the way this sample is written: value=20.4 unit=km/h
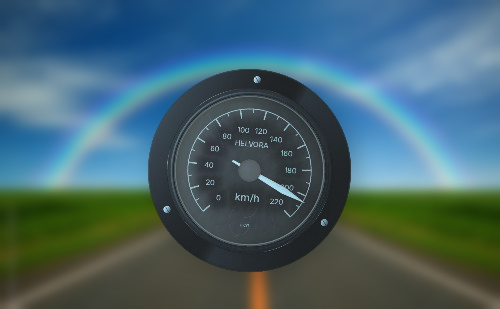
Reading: value=205 unit=km/h
